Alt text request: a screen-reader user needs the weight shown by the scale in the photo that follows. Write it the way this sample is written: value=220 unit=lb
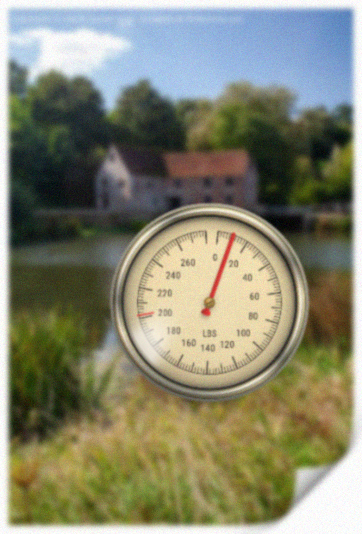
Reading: value=10 unit=lb
